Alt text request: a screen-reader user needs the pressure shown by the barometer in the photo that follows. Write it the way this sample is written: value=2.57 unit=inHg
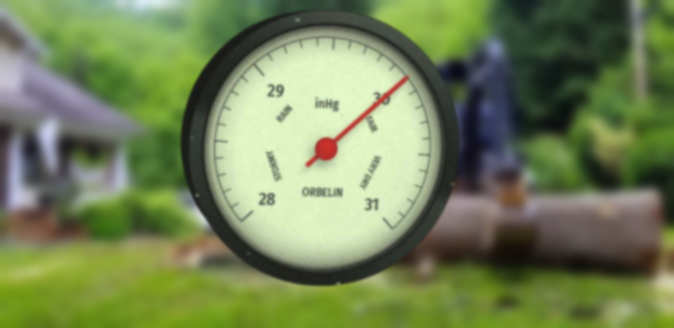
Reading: value=30 unit=inHg
